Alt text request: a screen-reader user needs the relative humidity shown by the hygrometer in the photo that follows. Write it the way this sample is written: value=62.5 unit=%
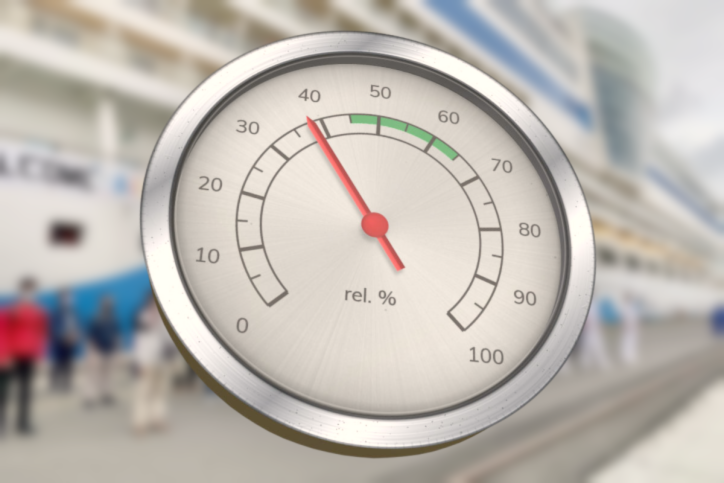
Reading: value=37.5 unit=%
